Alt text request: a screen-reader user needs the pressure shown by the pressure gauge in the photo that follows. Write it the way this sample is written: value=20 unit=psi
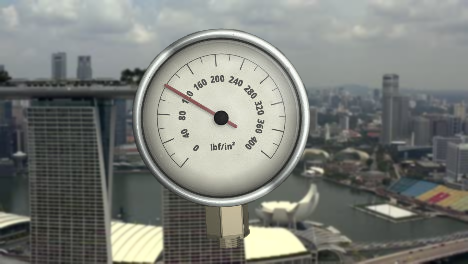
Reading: value=120 unit=psi
